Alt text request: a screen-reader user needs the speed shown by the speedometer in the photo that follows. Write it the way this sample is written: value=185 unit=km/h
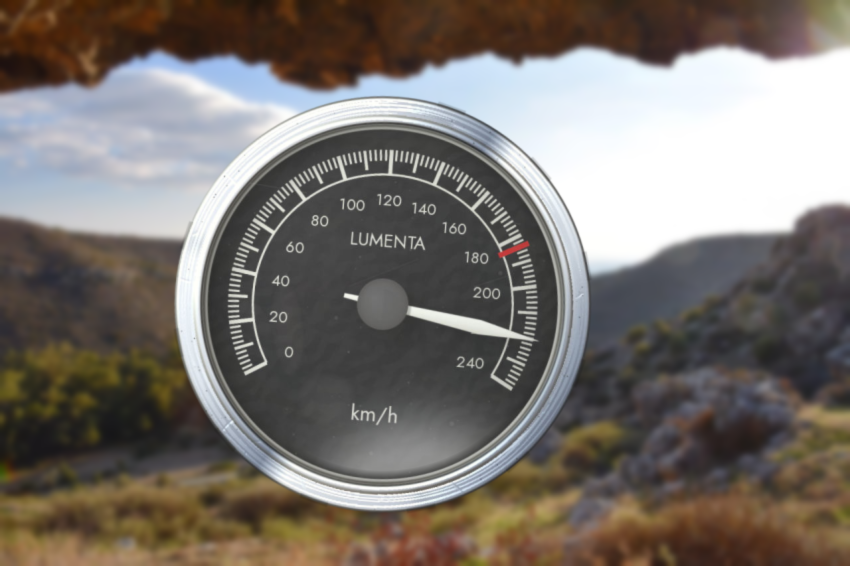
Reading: value=220 unit=km/h
